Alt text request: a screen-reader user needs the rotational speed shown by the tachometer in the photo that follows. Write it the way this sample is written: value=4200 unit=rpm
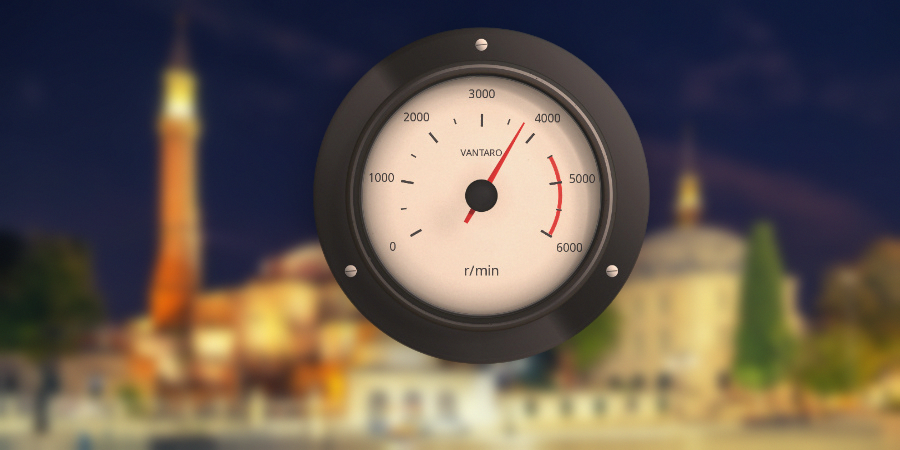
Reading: value=3750 unit=rpm
